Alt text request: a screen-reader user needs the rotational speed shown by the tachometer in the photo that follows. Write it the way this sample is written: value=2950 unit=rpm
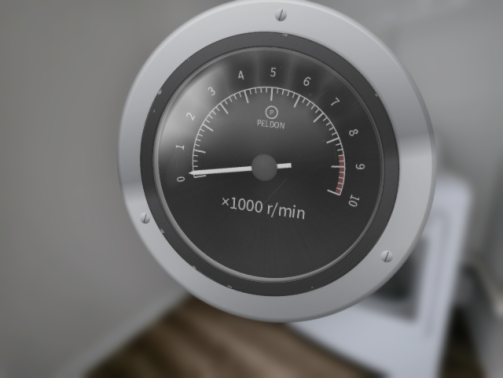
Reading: value=200 unit=rpm
